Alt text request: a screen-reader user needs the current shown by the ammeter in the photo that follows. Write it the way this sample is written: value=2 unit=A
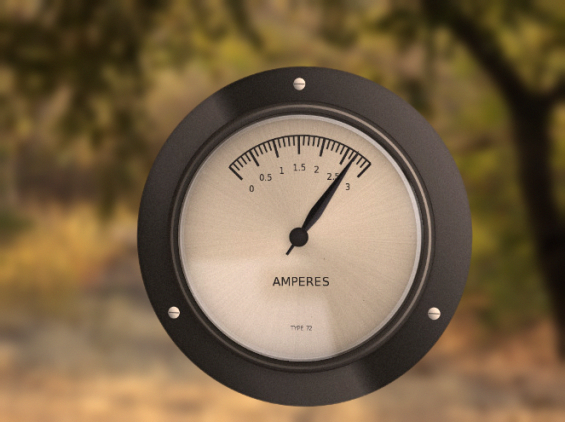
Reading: value=2.7 unit=A
